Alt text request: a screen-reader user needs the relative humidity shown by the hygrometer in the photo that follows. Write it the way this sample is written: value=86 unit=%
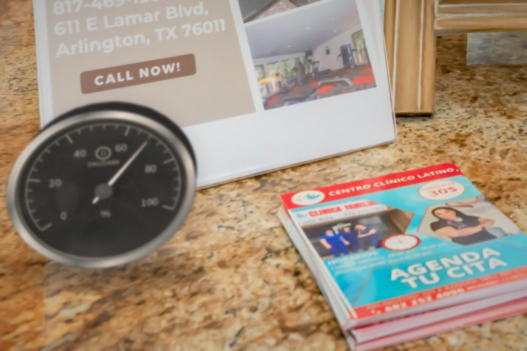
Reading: value=68 unit=%
